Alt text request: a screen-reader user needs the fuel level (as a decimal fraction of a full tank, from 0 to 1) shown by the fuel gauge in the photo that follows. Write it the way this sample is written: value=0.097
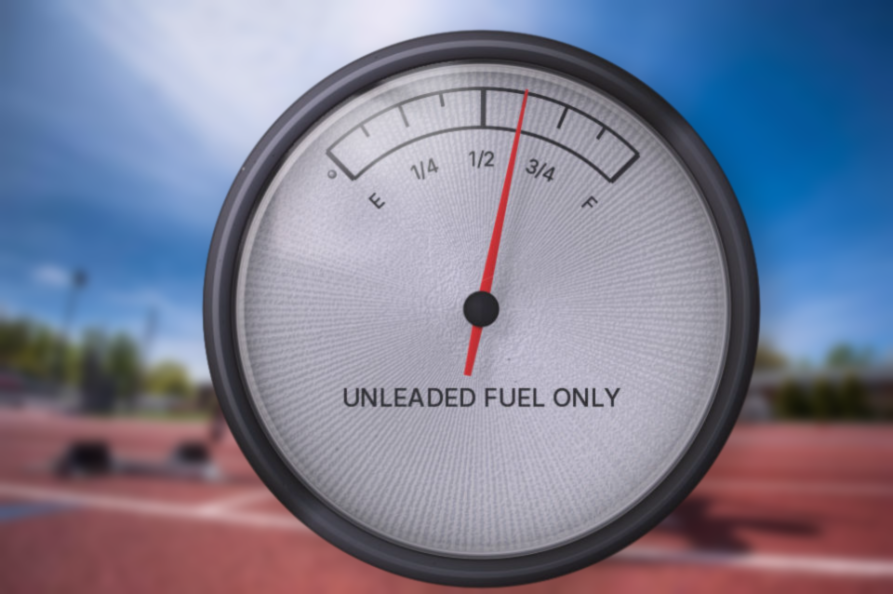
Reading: value=0.625
